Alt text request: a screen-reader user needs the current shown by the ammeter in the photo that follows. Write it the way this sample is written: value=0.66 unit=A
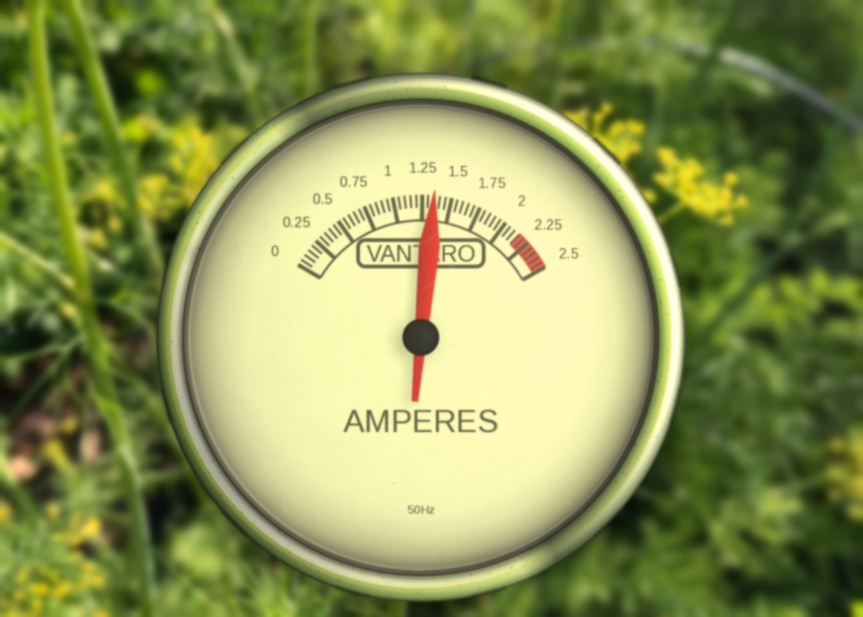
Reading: value=1.35 unit=A
